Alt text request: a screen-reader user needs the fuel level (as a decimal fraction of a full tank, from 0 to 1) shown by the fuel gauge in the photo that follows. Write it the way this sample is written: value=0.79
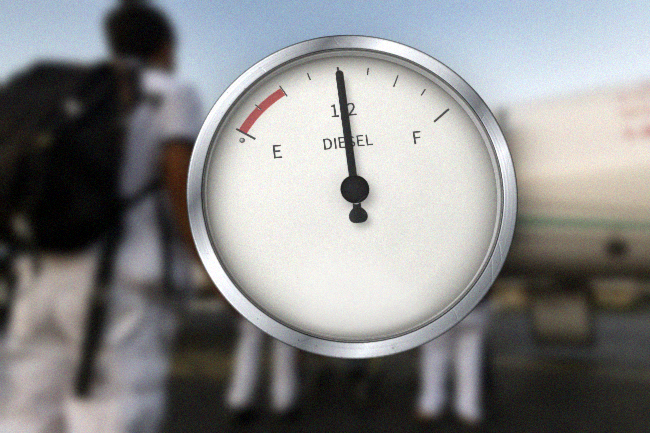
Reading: value=0.5
